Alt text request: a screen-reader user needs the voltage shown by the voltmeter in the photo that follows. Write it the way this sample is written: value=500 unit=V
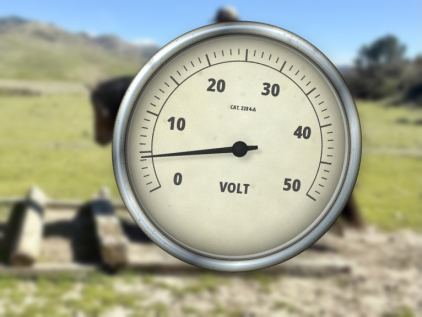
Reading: value=4.5 unit=V
